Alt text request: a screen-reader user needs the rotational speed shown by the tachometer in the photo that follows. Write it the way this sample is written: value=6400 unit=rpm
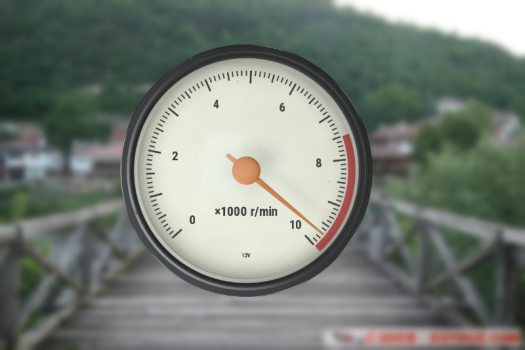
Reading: value=9700 unit=rpm
